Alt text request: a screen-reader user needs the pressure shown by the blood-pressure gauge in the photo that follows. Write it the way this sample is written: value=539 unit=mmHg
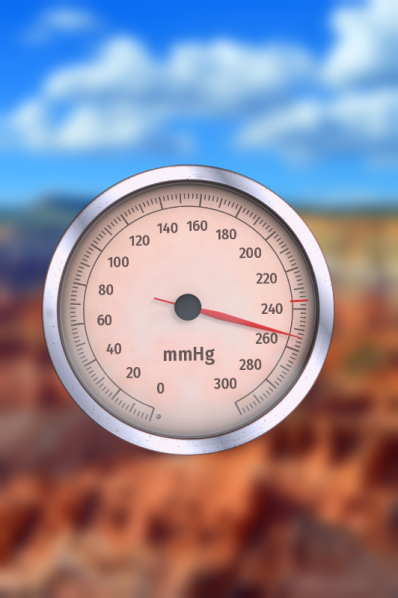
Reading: value=254 unit=mmHg
